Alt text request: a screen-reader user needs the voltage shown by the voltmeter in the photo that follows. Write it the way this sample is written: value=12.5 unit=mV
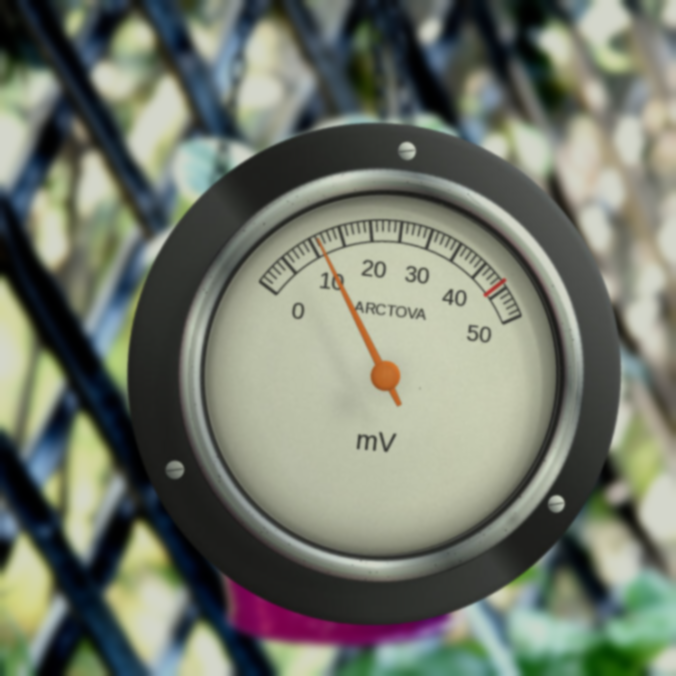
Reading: value=11 unit=mV
